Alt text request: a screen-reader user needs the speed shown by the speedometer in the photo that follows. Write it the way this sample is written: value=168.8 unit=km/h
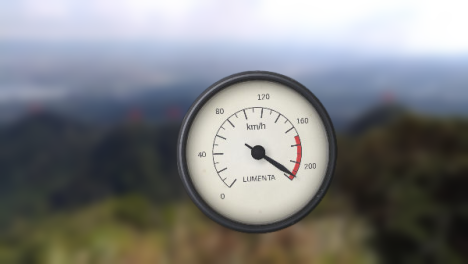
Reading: value=215 unit=km/h
